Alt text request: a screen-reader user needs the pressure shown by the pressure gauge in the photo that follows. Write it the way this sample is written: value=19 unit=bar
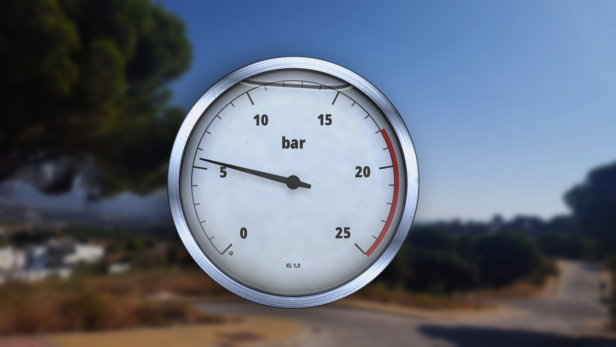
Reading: value=5.5 unit=bar
